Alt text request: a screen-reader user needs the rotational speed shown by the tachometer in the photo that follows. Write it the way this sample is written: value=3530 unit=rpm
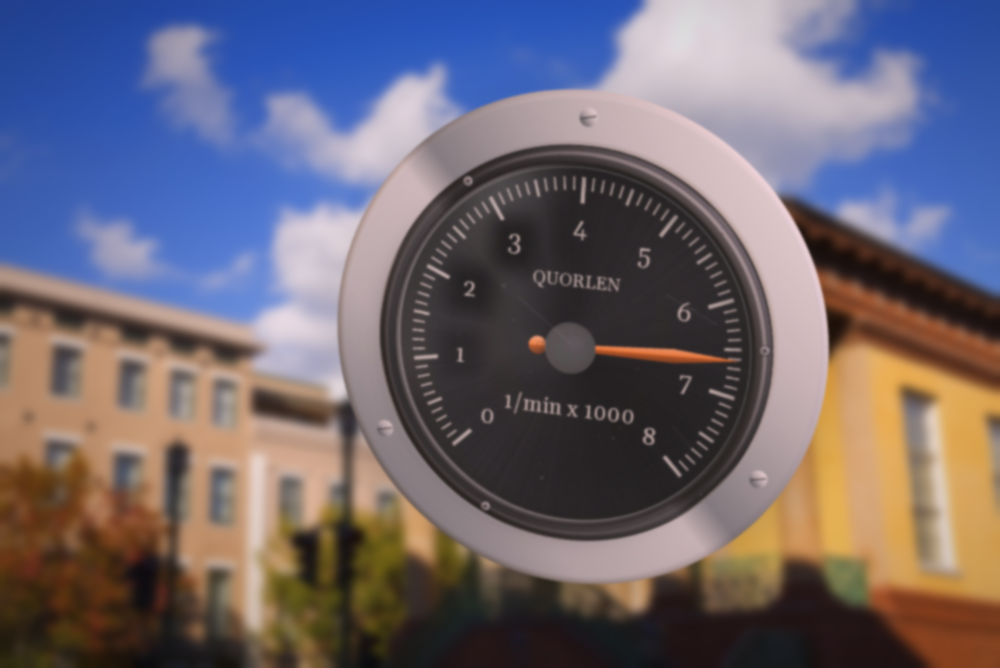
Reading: value=6600 unit=rpm
